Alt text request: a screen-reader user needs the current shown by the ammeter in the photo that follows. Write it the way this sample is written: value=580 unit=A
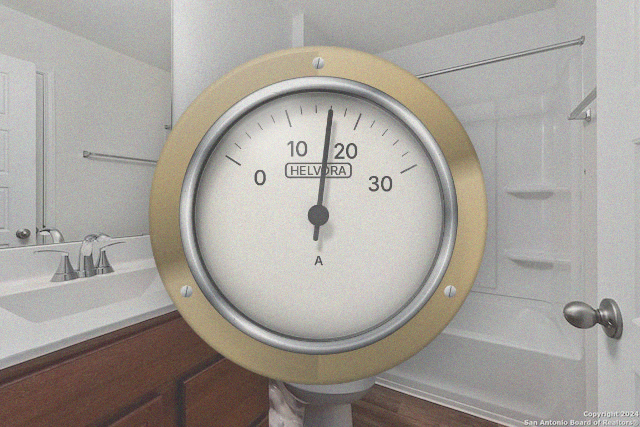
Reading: value=16 unit=A
